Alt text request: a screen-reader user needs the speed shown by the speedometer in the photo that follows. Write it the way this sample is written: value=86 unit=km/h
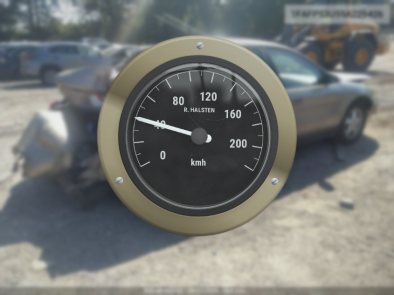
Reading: value=40 unit=km/h
